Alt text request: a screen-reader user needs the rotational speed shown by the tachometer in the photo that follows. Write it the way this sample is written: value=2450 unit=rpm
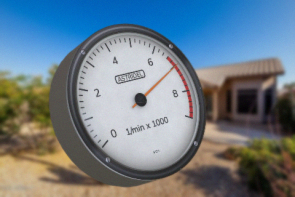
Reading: value=7000 unit=rpm
